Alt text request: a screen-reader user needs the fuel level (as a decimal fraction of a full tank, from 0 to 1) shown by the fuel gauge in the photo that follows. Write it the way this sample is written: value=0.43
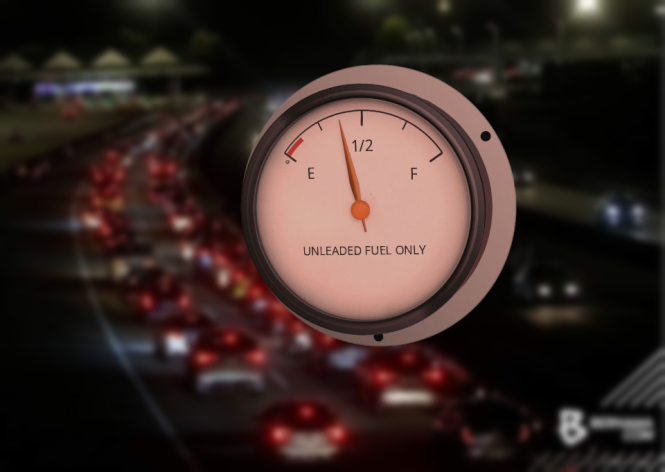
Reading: value=0.375
